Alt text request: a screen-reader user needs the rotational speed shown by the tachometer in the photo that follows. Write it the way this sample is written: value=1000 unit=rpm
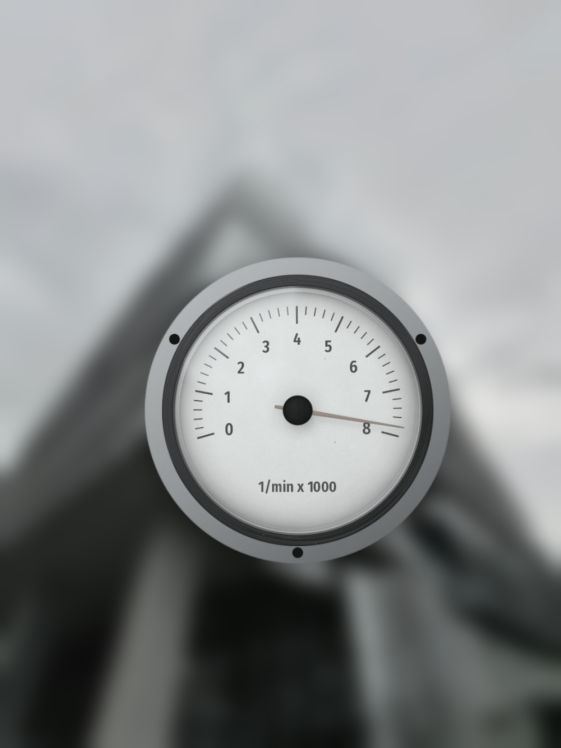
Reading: value=7800 unit=rpm
